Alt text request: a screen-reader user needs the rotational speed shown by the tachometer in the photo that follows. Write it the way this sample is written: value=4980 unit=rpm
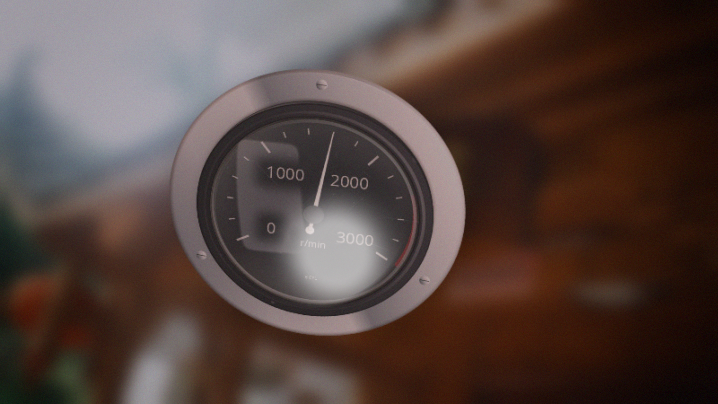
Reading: value=1600 unit=rpm
